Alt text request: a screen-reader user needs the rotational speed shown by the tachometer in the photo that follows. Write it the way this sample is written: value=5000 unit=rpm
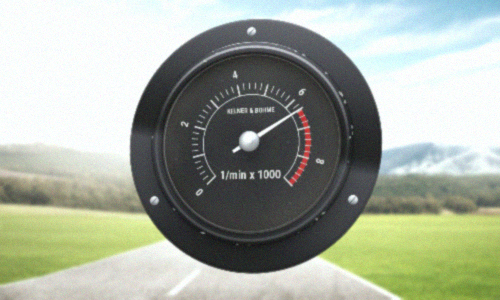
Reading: value=6400 unit=rpm
